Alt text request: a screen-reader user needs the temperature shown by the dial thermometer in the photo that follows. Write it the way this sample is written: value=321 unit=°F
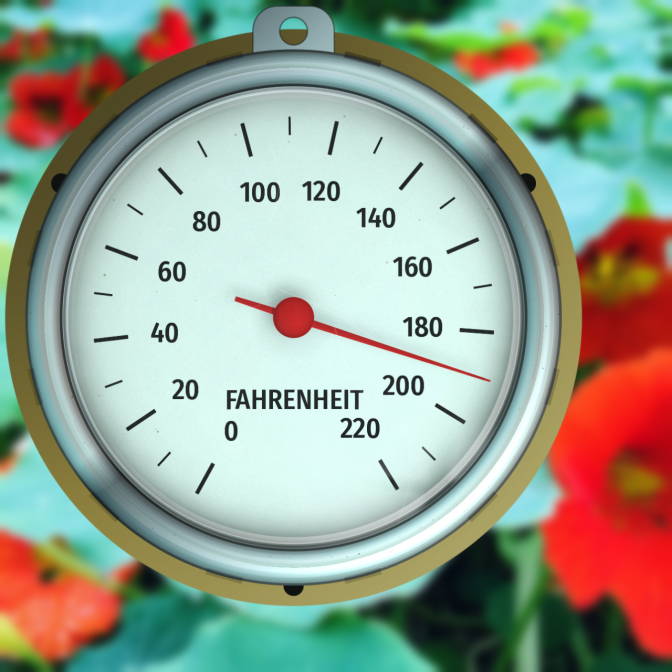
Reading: value=190 unit=°F
